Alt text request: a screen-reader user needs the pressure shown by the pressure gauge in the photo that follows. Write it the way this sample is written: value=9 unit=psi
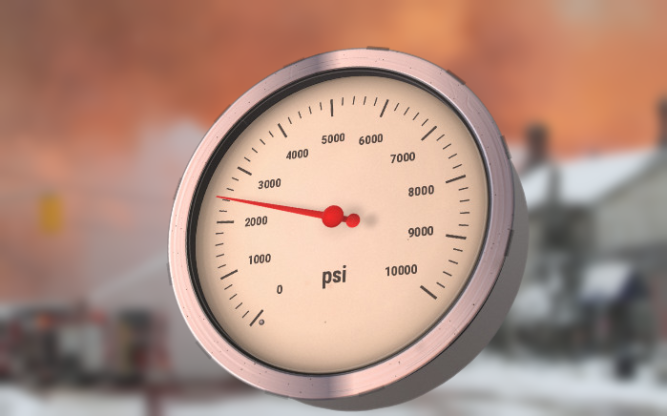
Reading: value=2400 unit=psi
